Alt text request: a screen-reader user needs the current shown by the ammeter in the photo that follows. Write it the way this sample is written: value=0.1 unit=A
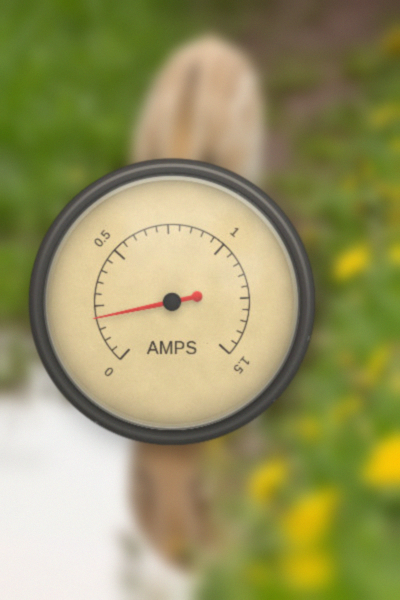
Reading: value=0.2 unit=A
